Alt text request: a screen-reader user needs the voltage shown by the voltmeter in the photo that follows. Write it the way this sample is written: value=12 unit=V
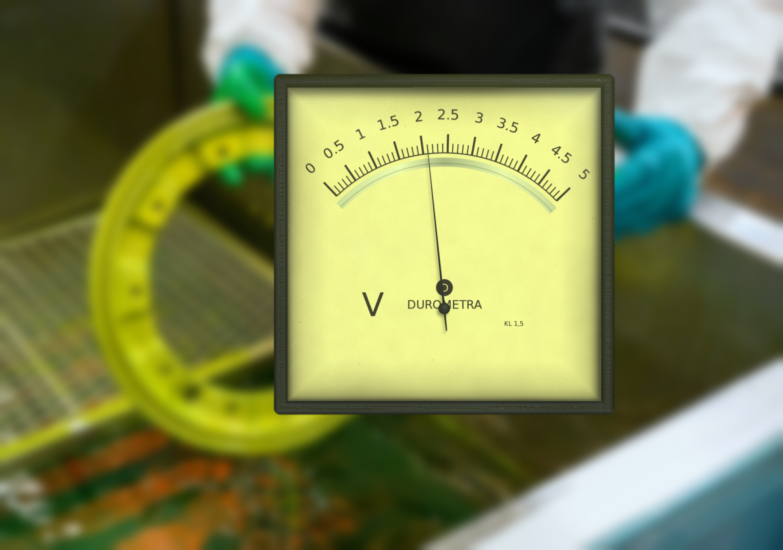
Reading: value=2.1 unit=V
